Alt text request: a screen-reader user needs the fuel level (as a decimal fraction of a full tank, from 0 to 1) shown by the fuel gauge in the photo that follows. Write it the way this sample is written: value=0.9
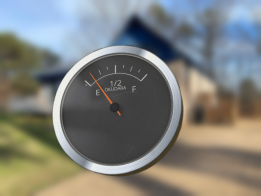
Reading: value=0.125
